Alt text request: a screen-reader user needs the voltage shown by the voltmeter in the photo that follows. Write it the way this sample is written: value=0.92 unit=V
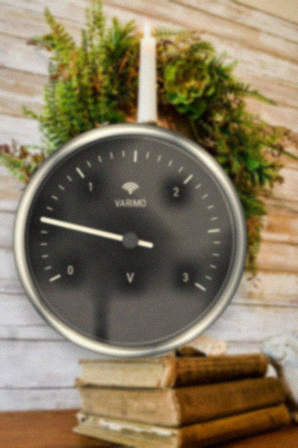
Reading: value=0.5 unit=V
